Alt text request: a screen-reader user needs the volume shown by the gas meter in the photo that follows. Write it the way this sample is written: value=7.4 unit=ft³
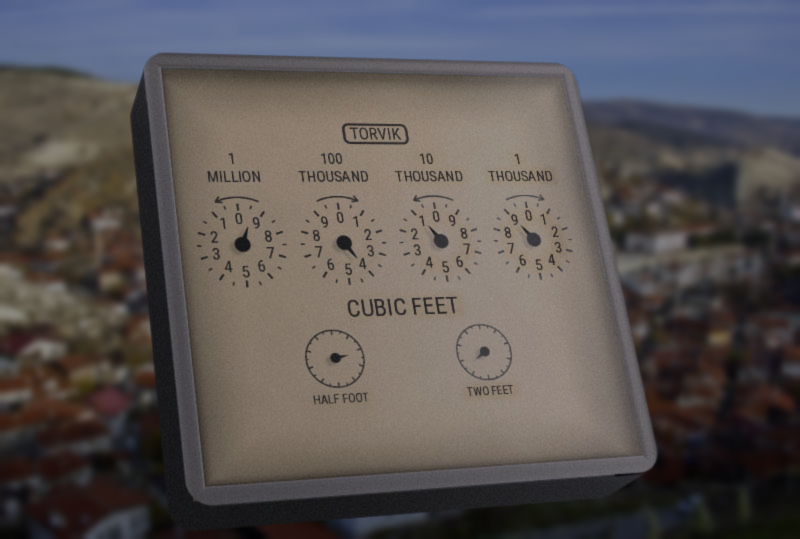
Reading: value=940900 unit=ft³
